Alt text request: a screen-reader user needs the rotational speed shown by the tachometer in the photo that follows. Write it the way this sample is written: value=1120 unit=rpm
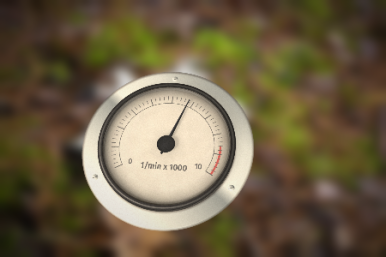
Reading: value=5800 unit=rpm
